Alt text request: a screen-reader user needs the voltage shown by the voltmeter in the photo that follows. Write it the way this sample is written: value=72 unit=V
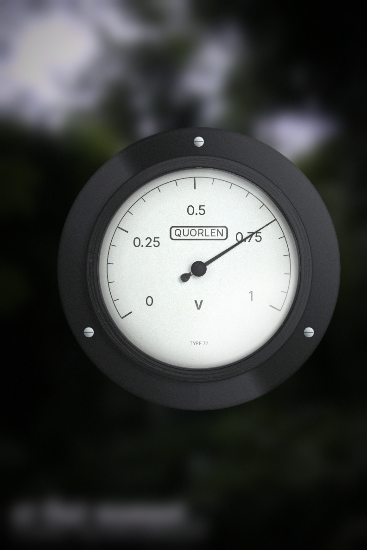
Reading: value=0.75 unit=V
